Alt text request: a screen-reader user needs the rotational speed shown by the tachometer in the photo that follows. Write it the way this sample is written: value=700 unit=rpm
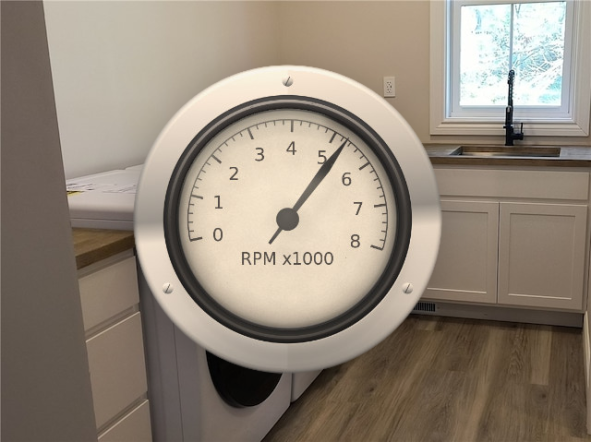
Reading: value=5300 unit=rpm
